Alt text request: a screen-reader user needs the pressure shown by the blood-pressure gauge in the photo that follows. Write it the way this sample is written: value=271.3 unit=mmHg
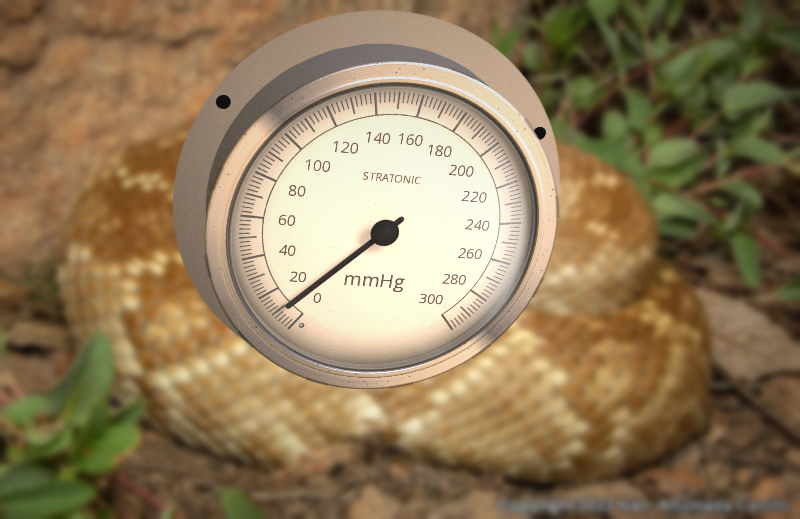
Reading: value=10 unit=mmHg
